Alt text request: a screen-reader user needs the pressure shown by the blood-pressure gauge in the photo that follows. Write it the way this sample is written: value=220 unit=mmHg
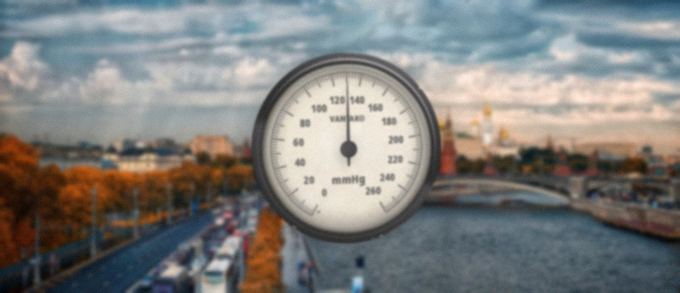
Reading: value=130 unit=mmHg
